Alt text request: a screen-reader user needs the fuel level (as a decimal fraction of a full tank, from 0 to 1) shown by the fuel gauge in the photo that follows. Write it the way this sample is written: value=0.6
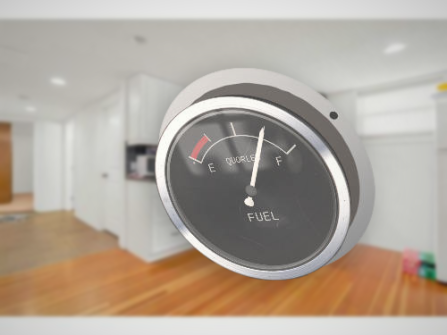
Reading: value=0.75
